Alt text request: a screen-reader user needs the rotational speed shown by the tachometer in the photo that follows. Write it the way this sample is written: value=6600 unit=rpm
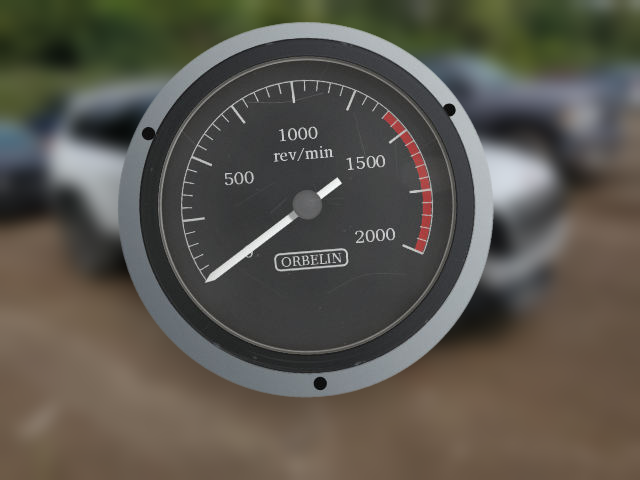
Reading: value=0 unit=rpm
